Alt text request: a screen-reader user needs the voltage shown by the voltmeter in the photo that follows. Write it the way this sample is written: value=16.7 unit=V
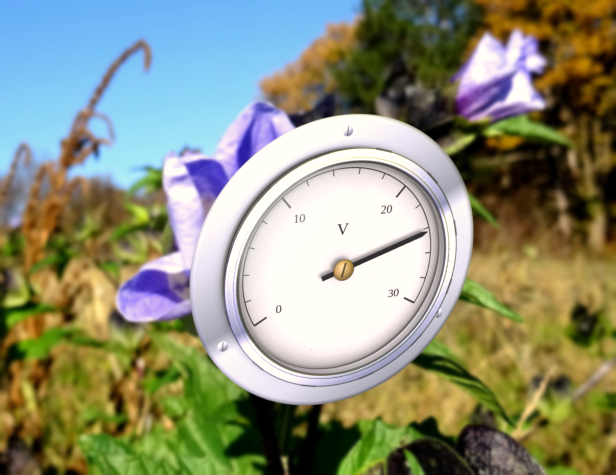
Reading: value=24 unit=V
